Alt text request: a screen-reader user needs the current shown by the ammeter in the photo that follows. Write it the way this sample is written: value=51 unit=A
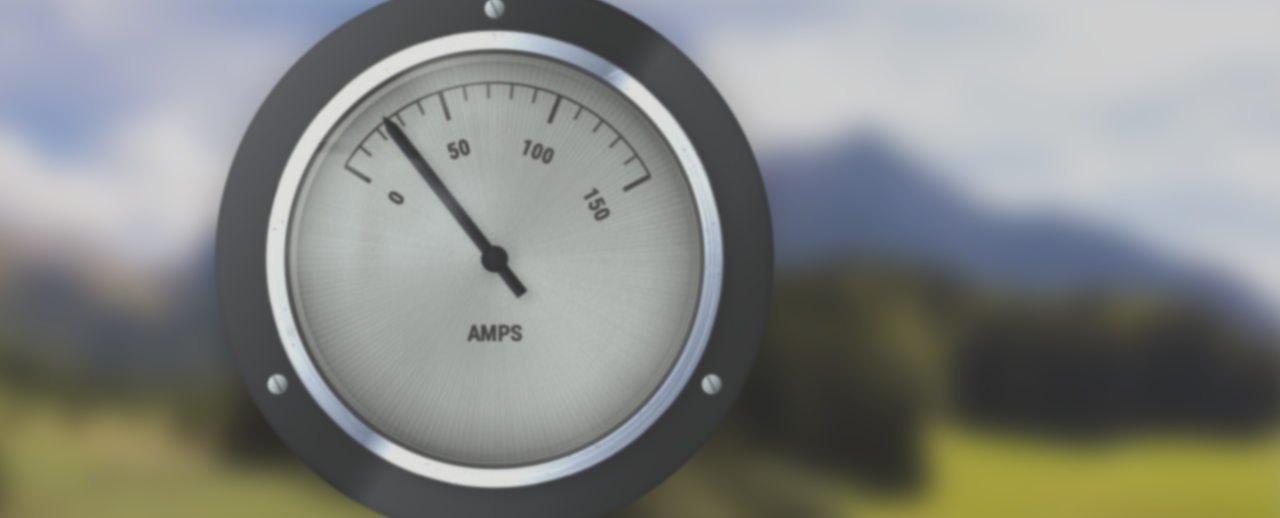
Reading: value=25 unit=A
